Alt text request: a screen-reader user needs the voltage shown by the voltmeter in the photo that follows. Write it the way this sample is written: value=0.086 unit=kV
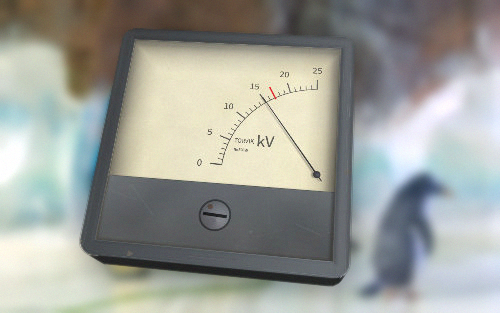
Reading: value=15 unit=kV
